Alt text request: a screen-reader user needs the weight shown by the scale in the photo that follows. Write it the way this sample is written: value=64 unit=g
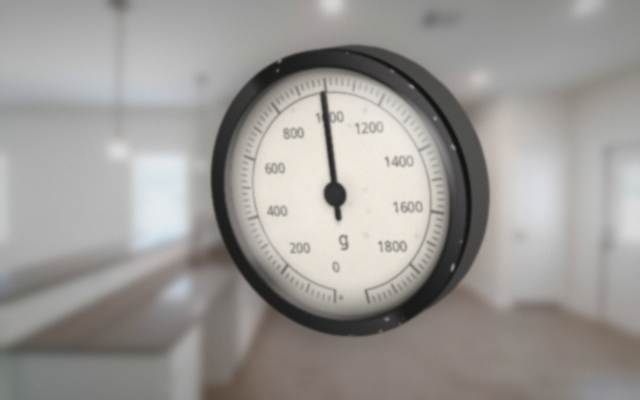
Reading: value=1000 unit=g
